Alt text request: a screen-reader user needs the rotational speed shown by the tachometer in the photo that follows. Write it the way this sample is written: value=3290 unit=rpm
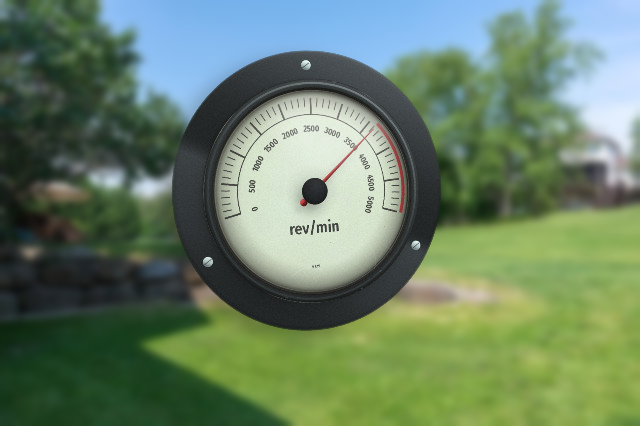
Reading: value=3600 unit=rpm
